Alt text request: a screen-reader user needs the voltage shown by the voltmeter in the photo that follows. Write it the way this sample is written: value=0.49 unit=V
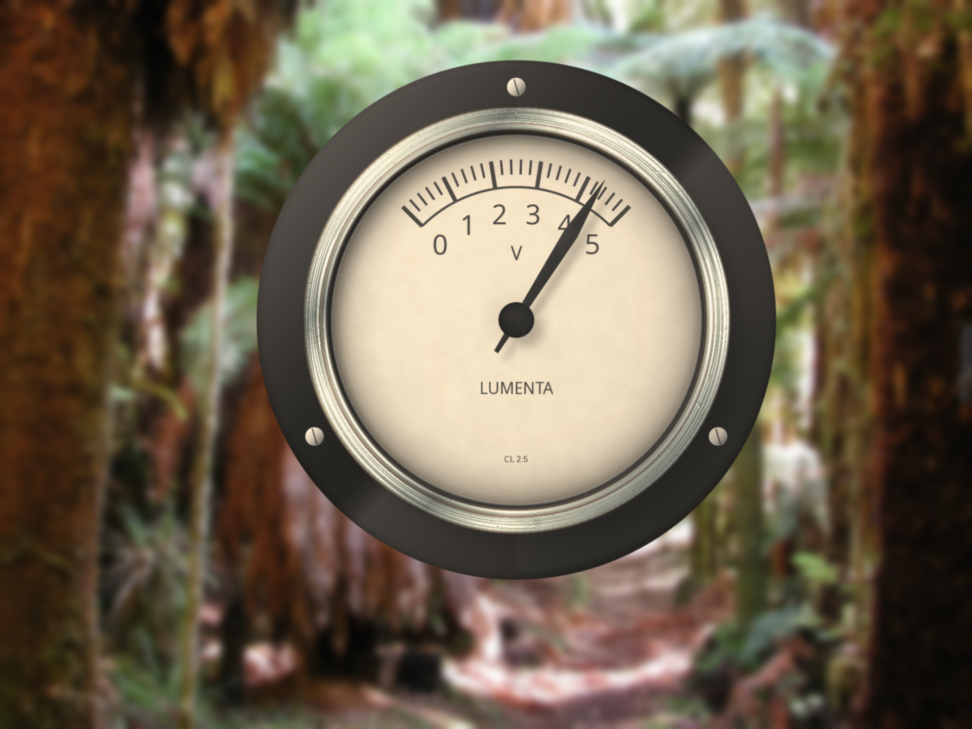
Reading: value=4.3 unit=V
